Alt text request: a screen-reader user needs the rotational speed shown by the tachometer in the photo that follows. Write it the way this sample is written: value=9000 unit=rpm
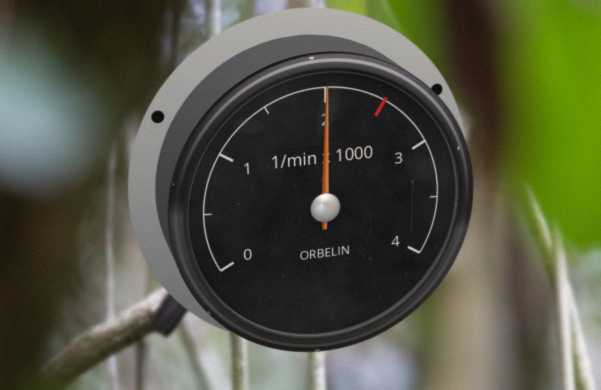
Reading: value=2000 unit=rpm
